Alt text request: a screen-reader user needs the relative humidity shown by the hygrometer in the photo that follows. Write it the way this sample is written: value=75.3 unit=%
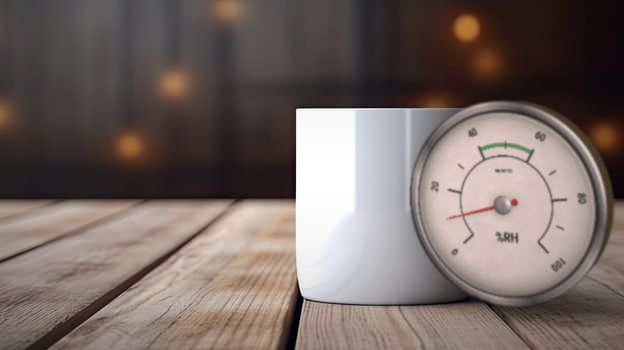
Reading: value=10 unit=%
